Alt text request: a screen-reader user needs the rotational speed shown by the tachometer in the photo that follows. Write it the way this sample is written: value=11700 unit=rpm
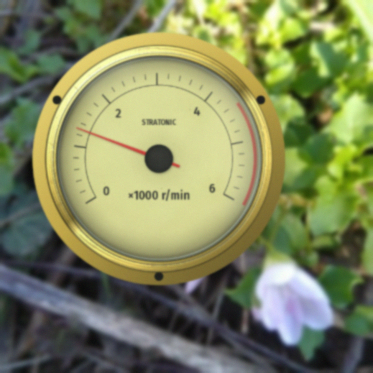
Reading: value=1300 unit=rpm
